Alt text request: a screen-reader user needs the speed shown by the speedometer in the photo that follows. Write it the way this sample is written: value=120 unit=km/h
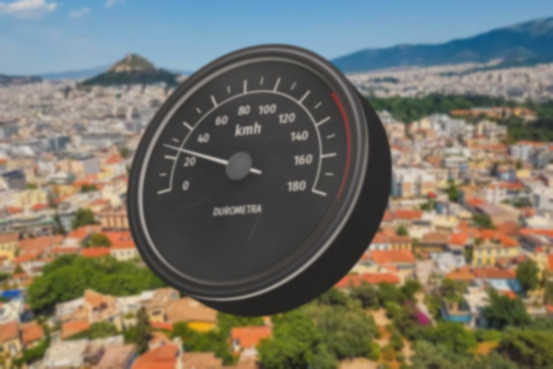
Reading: value=25 unit=km/h
